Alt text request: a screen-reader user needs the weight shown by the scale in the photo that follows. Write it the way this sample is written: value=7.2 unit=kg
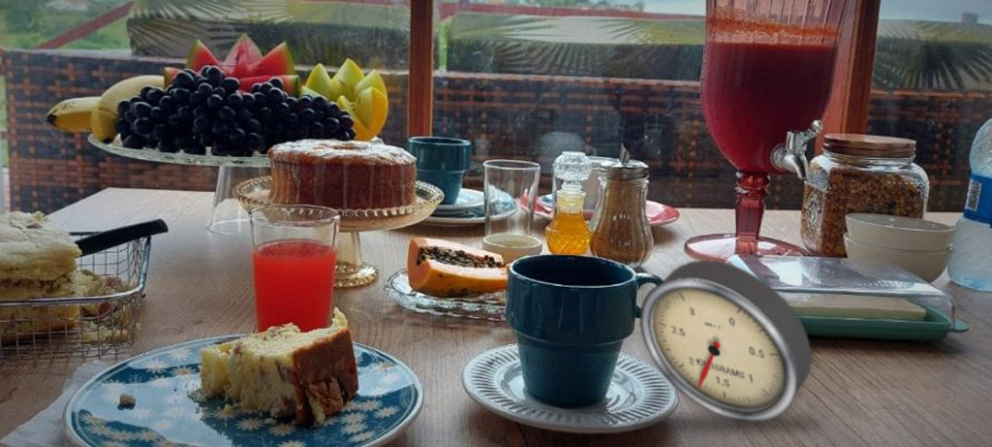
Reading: value=1.75 unit=kg
